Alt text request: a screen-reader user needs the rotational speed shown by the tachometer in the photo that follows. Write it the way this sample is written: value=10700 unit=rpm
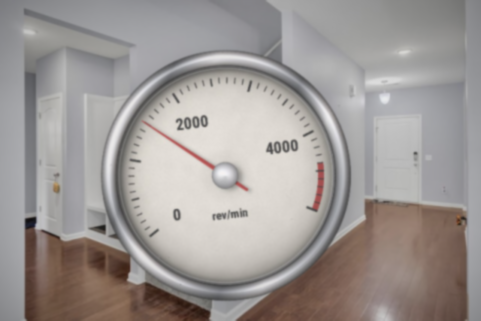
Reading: value=1500 unit=rpm
